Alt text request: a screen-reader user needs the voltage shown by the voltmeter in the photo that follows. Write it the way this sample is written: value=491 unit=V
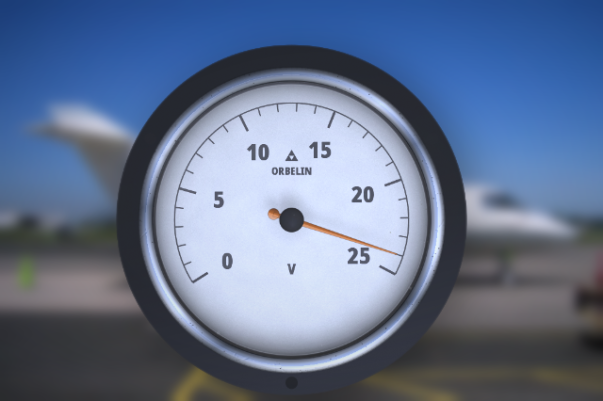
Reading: value=24 unit=V
